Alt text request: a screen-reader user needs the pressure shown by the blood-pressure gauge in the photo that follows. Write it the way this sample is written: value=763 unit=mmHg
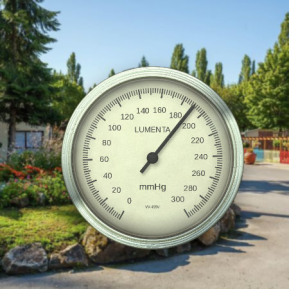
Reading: value=190 unit=mmHg
